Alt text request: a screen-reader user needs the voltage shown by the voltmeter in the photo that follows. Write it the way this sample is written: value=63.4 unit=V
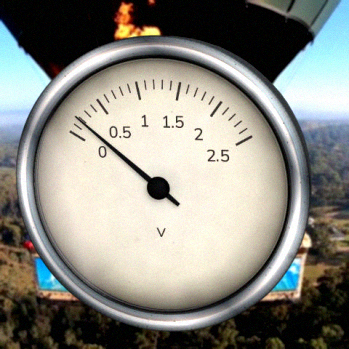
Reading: value=0.2 unit=V
